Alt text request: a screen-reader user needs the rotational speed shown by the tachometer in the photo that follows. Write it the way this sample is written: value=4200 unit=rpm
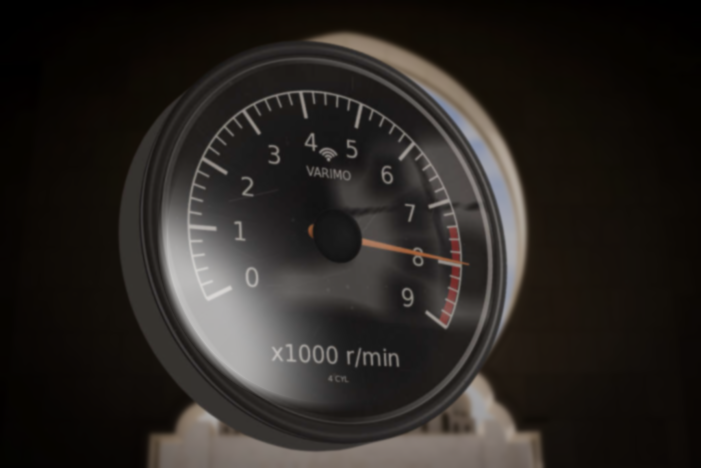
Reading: value=8000 unit=rpm
